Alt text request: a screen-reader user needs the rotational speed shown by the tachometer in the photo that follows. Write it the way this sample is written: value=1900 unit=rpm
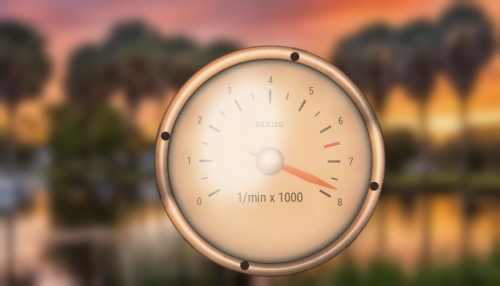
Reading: value=7750 unit=rpm
